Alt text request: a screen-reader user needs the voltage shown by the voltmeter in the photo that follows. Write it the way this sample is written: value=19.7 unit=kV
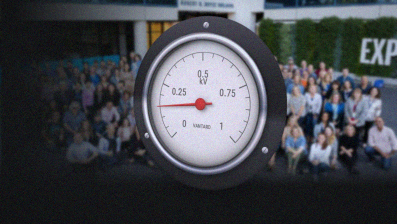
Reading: value=0.15 unit=kV
